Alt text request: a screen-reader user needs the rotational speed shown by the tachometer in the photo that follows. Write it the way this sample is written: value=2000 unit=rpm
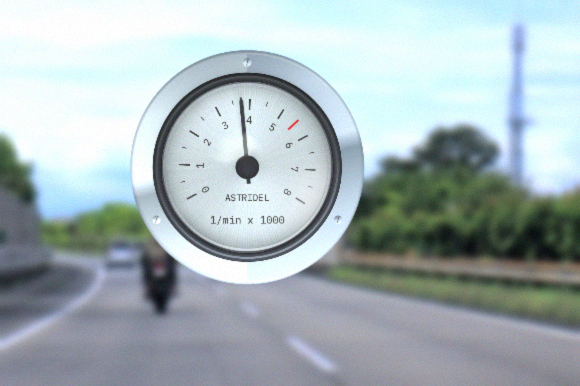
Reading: value=3750 unit=rpm
